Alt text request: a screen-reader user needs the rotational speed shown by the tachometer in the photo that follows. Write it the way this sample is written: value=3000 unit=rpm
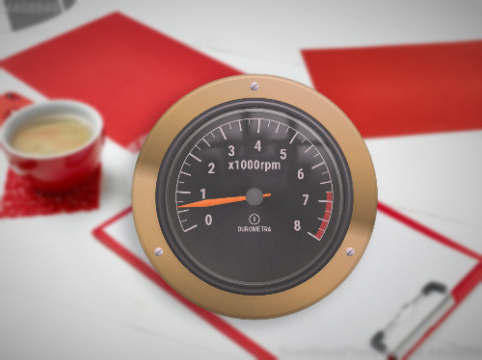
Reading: value=625 unit=rpm
